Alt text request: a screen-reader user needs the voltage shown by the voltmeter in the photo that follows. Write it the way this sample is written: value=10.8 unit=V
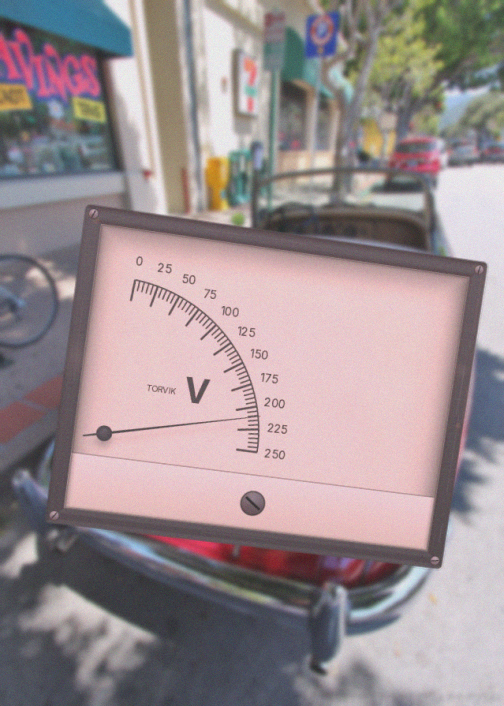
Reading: value=210 unit=V
